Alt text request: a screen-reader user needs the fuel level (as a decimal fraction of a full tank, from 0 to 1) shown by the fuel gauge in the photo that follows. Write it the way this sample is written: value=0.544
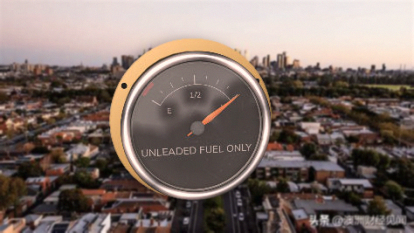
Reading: value=1
